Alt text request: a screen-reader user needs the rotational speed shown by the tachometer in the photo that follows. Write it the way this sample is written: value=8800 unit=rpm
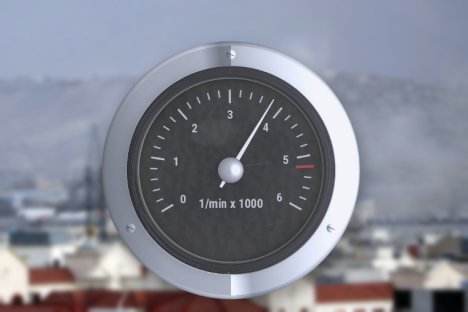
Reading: value=3800 unit=rpm
